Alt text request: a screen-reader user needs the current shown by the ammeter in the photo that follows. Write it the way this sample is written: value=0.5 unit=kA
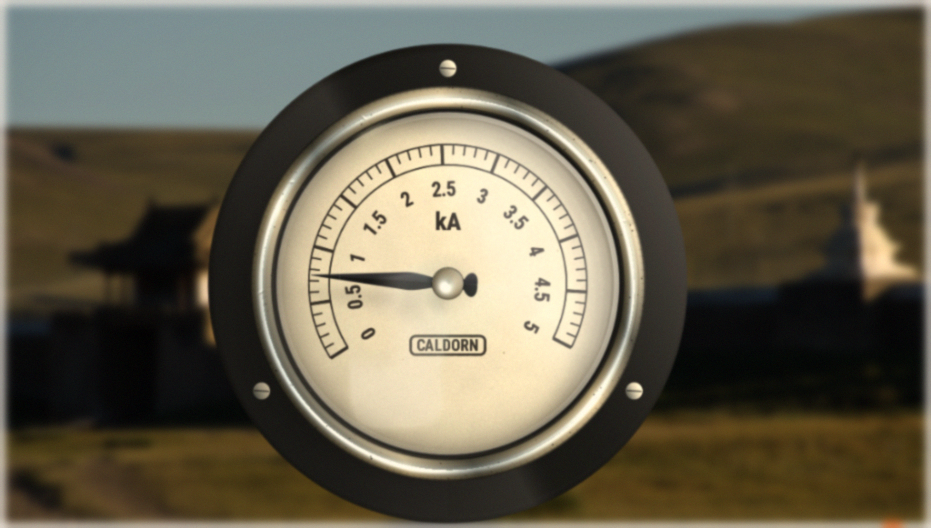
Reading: value=0.75 unit=kA
